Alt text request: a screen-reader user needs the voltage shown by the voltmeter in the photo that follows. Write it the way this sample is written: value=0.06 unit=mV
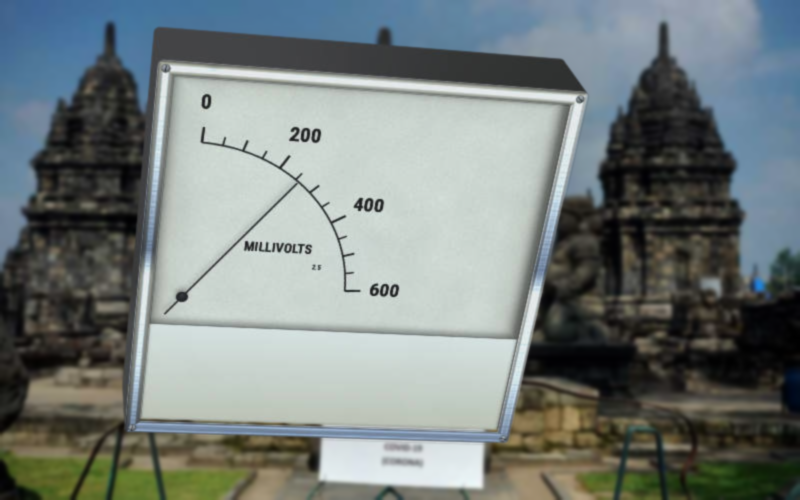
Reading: value=250 unit=mV
